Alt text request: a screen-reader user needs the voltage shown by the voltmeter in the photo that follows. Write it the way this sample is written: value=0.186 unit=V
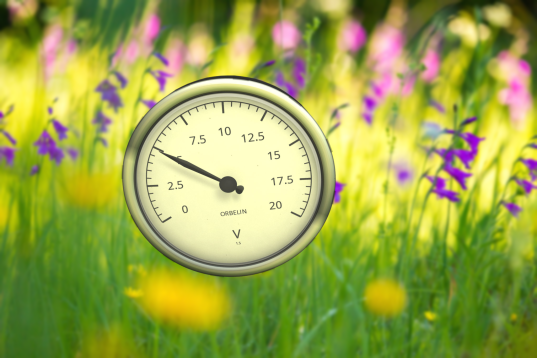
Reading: value=5 unit=V
